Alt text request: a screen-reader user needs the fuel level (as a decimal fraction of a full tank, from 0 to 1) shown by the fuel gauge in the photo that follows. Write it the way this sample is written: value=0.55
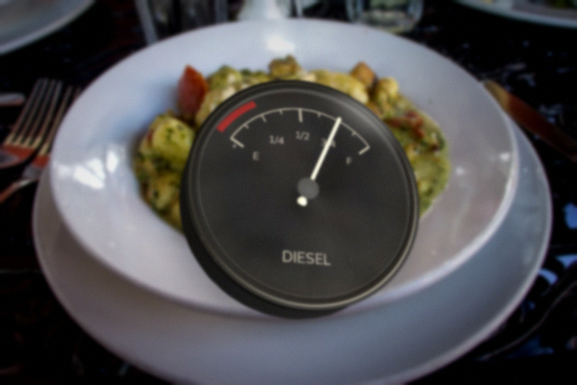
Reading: value=0.75
